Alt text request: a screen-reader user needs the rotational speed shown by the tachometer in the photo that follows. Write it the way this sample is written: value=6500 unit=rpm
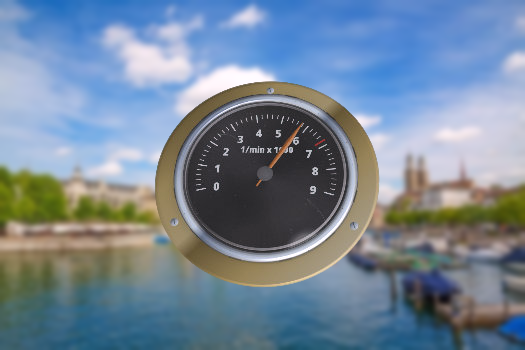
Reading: value=5800 unit=rpm
